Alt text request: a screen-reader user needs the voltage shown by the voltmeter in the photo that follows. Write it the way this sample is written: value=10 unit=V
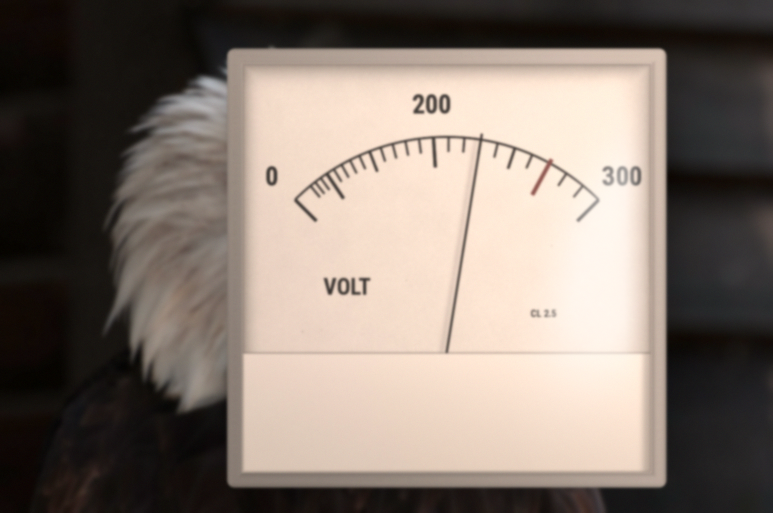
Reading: value=230 unit=V
